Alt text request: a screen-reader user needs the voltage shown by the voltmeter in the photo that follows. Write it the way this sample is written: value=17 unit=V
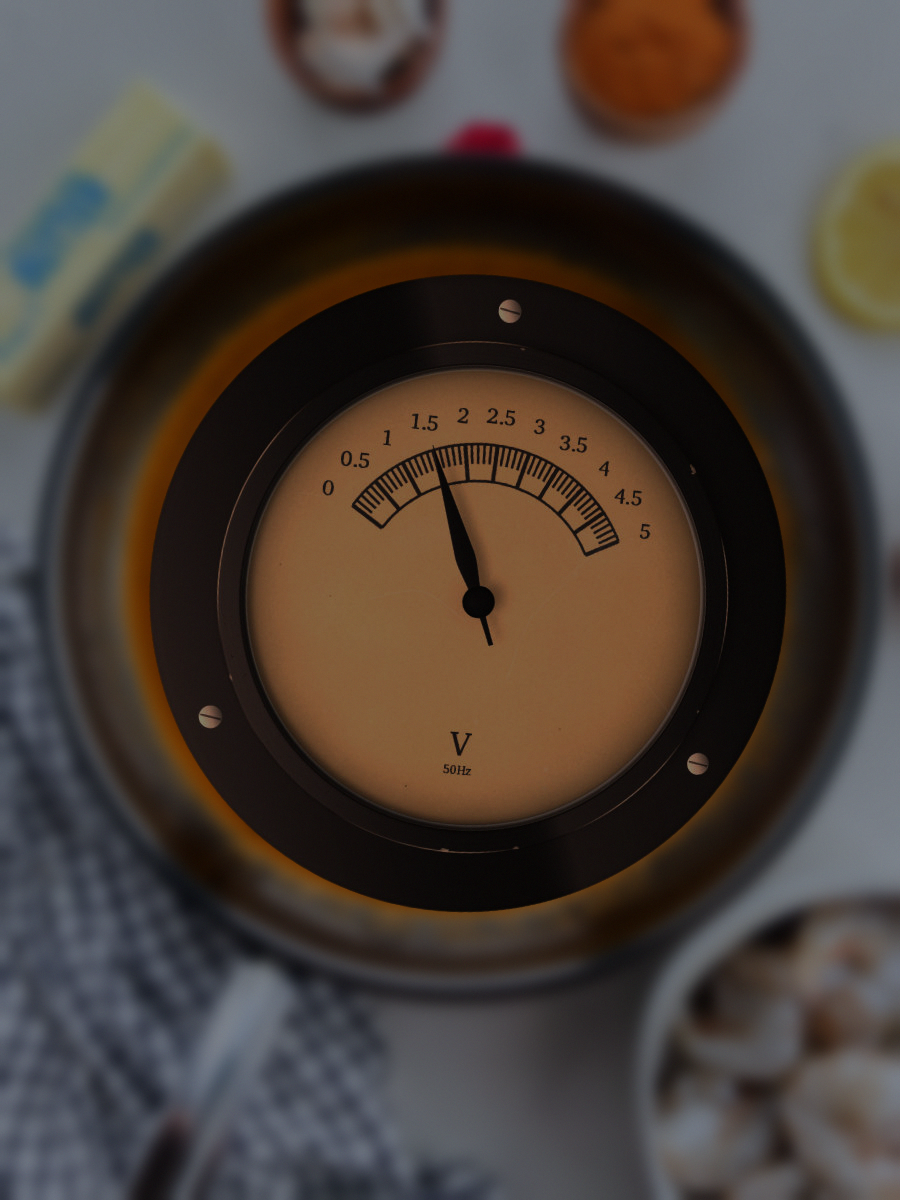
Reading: value=1.5 unit=V
